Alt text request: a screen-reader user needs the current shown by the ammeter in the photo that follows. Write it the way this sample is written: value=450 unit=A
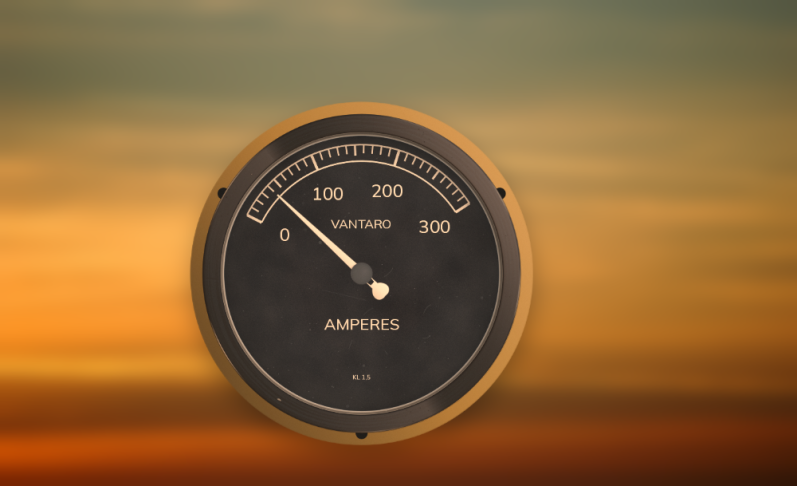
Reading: value=40 unit=A
